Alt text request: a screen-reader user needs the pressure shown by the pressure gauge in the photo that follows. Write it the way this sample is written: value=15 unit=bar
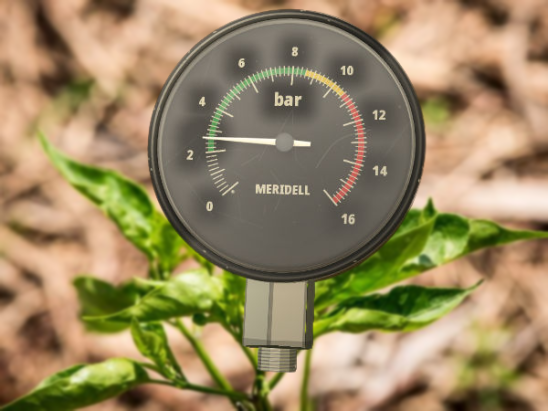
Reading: value=2.6 unit=bar
